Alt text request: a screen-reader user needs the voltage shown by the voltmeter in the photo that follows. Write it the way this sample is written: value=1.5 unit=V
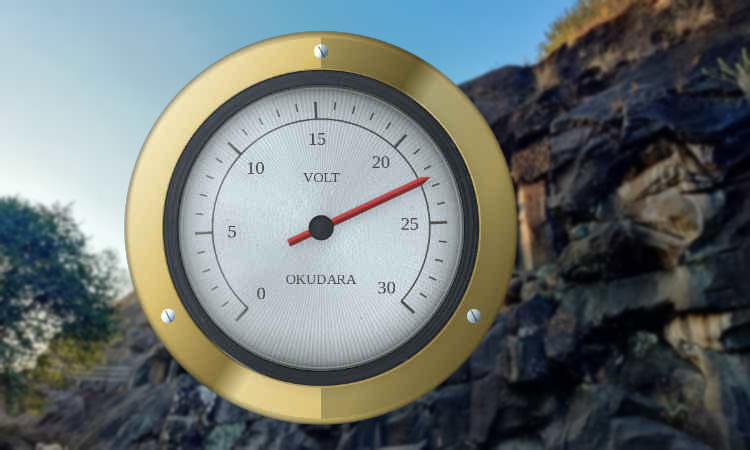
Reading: value=22.5 unit=V
